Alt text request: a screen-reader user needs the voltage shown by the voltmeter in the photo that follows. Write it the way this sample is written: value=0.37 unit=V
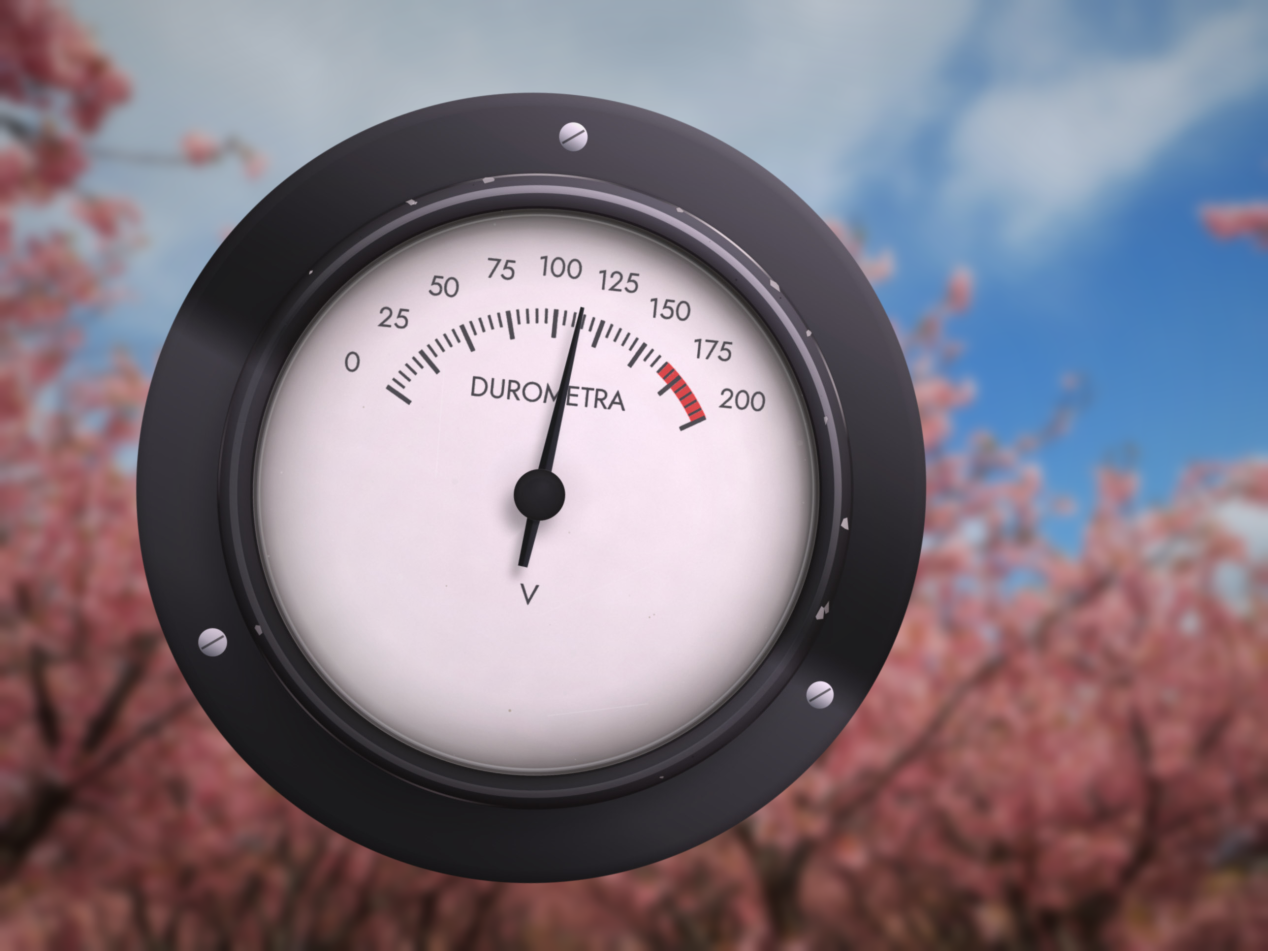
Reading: value=112.5 unit=V
